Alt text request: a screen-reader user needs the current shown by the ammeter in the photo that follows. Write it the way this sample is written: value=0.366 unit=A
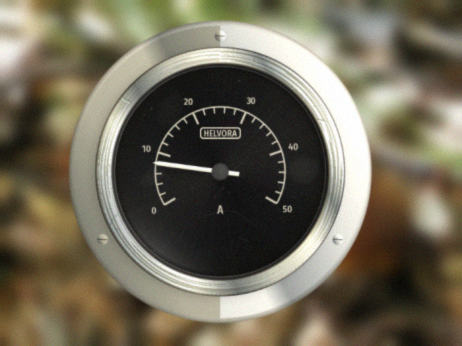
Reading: value=8 unit=A
